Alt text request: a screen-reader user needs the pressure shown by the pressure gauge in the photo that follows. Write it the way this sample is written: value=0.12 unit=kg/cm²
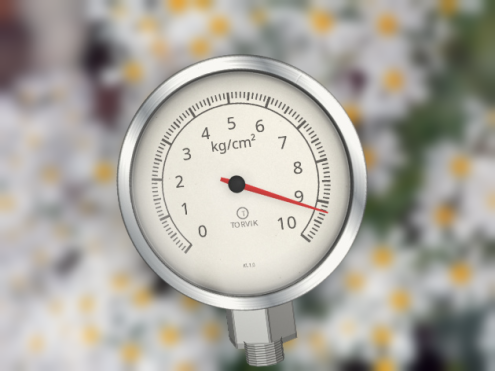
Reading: value=9.2 unit=kg/cm²
